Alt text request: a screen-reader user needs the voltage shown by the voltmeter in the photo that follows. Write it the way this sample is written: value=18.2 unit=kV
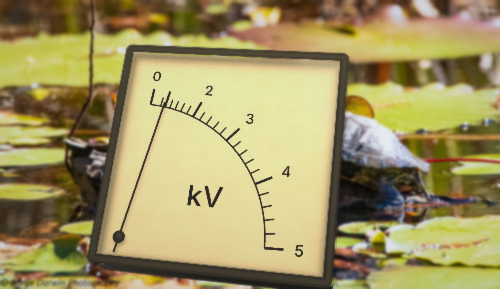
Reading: value=1 unit=kV
